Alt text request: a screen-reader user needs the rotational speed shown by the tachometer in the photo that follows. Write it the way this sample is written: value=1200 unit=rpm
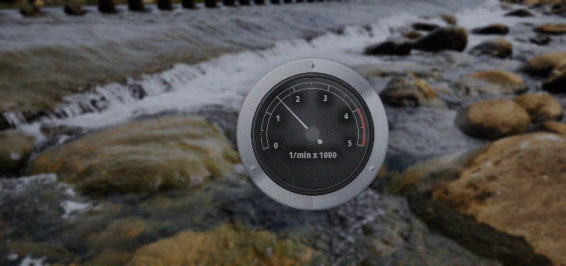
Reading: value=1500 unit=rpm
